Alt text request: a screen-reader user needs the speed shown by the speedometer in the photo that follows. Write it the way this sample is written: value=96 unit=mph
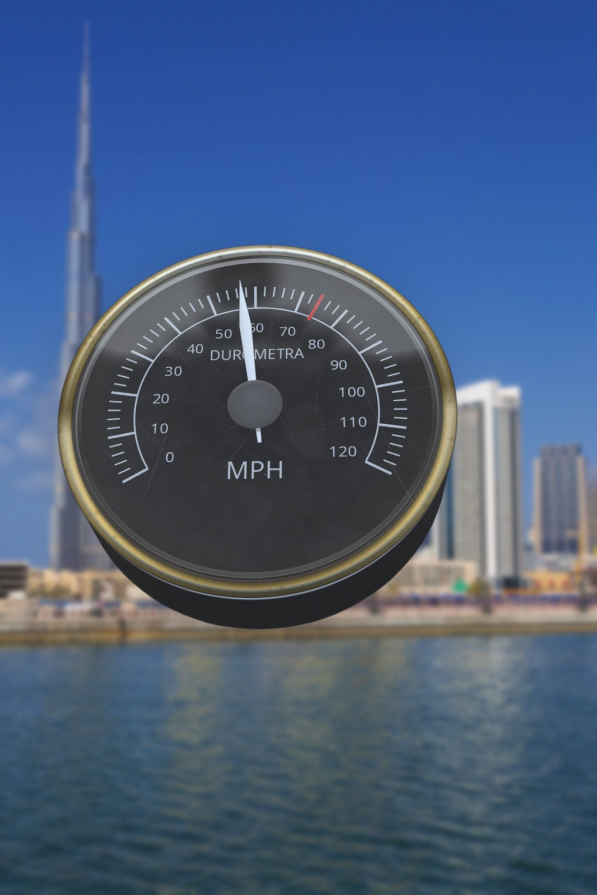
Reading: value=57 unit=mph
